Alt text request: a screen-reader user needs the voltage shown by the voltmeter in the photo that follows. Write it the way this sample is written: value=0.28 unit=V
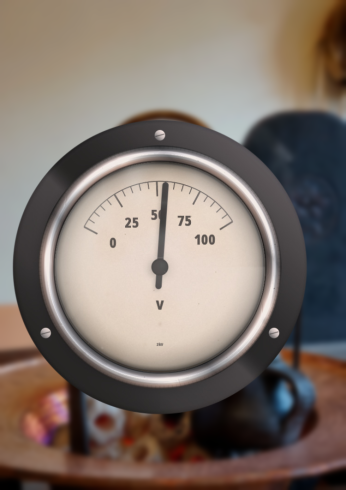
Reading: value=55 unit=V
